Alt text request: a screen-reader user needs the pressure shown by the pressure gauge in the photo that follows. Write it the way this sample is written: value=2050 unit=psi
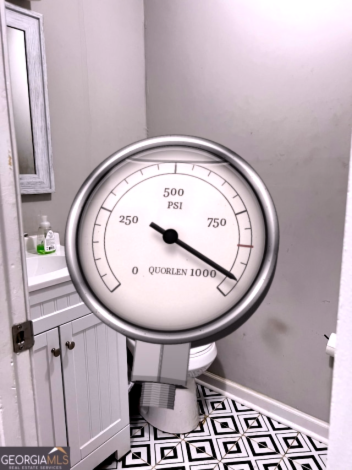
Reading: value=950 unit=psi
